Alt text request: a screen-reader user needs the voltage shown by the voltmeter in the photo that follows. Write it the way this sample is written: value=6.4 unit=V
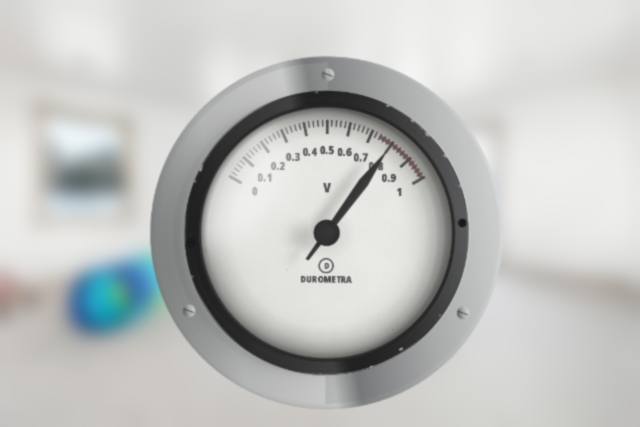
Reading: value=0.8 unit=V
